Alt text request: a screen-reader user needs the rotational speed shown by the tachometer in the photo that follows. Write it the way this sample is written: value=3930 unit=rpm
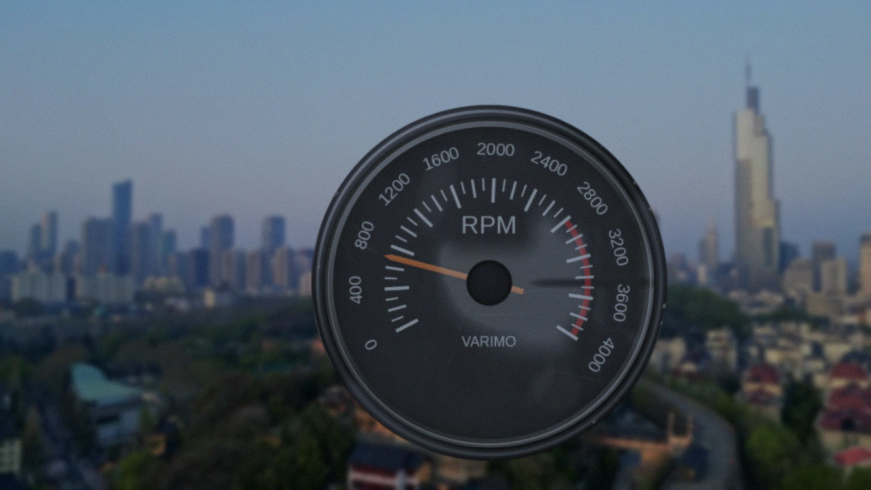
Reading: value=700 unit=rpm
